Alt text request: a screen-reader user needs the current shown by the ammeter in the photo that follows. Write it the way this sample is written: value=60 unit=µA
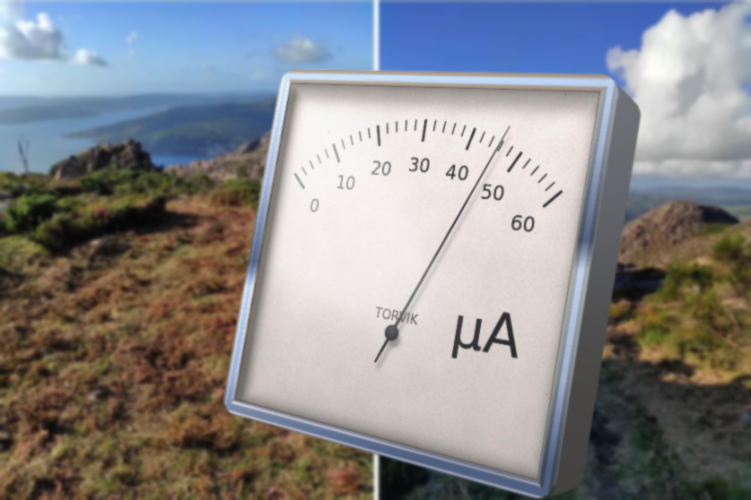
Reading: value=46 unit=µA
